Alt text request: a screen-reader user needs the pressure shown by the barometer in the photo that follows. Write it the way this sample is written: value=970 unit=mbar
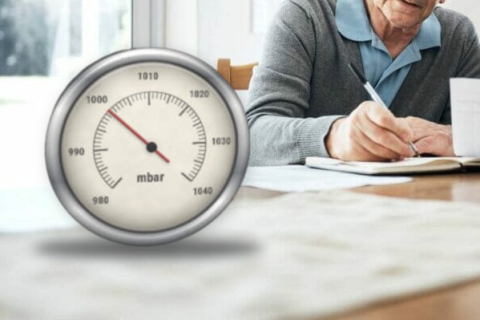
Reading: value=1000 unit=mbar
